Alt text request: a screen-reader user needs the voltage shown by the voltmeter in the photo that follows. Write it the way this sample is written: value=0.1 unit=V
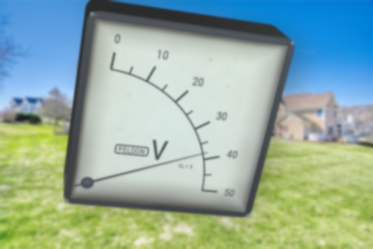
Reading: value=37.5 unit=V
